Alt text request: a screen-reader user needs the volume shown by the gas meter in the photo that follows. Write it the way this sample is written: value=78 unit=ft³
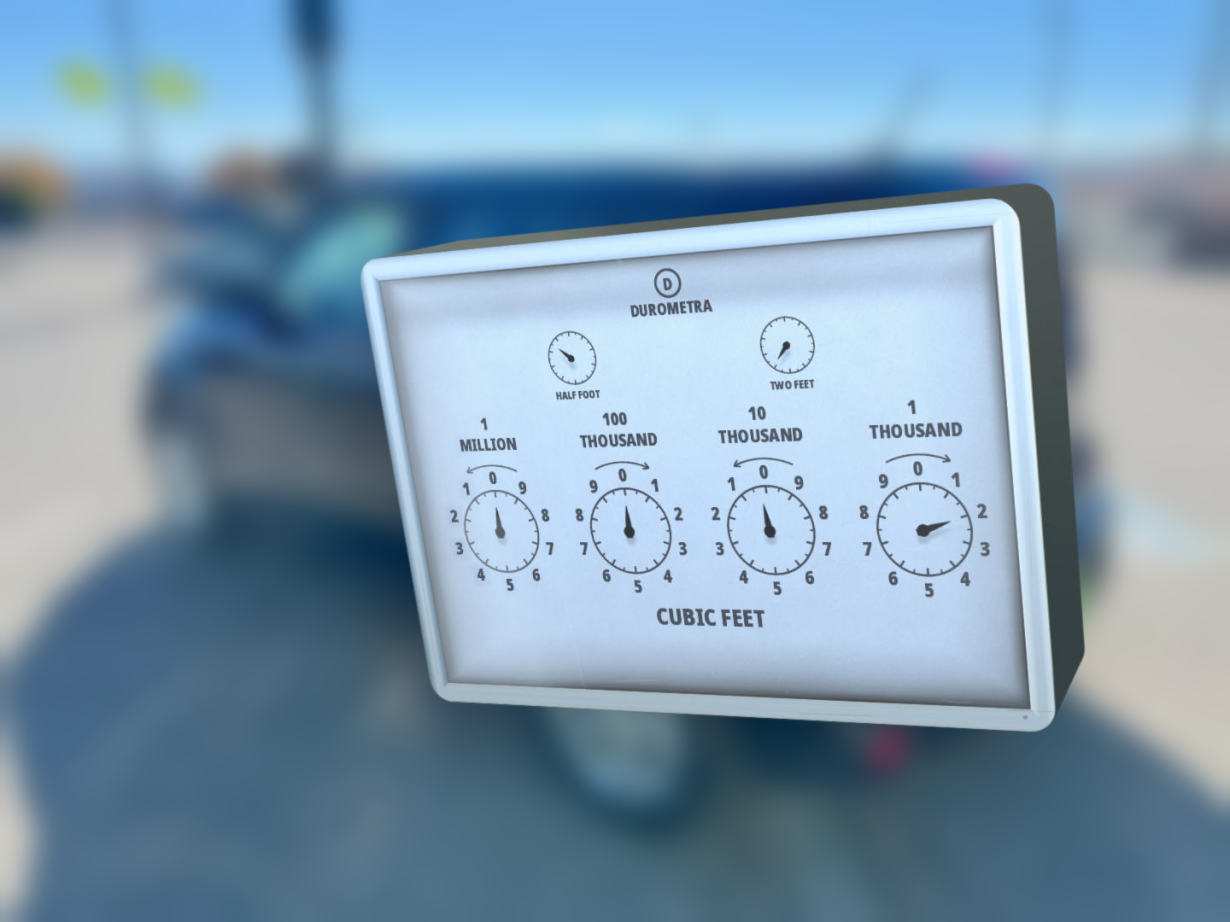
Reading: value=200 unit=ft³
